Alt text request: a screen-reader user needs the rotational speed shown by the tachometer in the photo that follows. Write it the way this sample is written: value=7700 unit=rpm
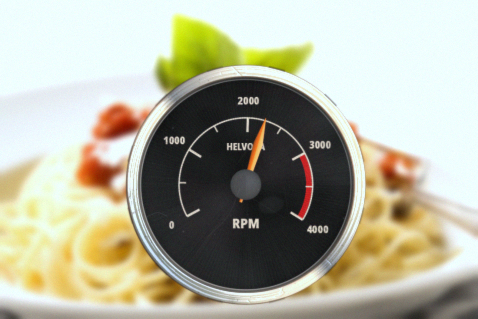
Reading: value=2250 unit=rpm
